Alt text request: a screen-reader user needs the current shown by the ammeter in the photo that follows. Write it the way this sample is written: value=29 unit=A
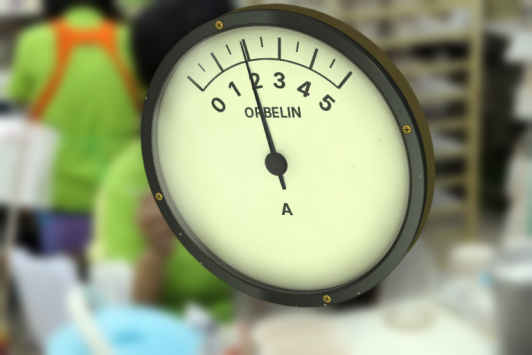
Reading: value=2 unit=A
